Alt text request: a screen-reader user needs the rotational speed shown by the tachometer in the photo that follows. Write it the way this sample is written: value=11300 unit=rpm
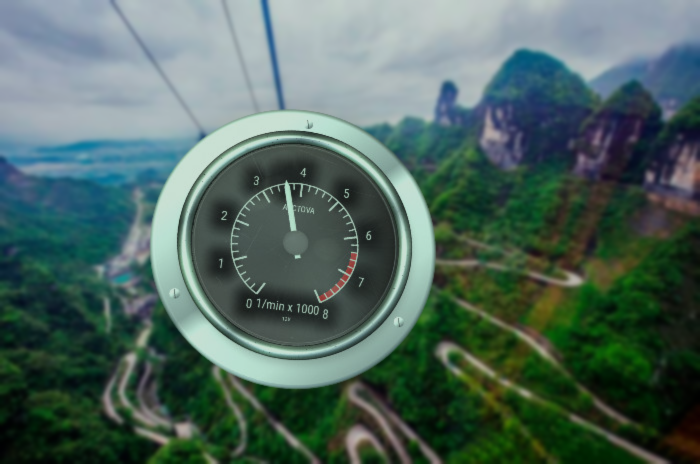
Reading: value=3600 unit=rpm
